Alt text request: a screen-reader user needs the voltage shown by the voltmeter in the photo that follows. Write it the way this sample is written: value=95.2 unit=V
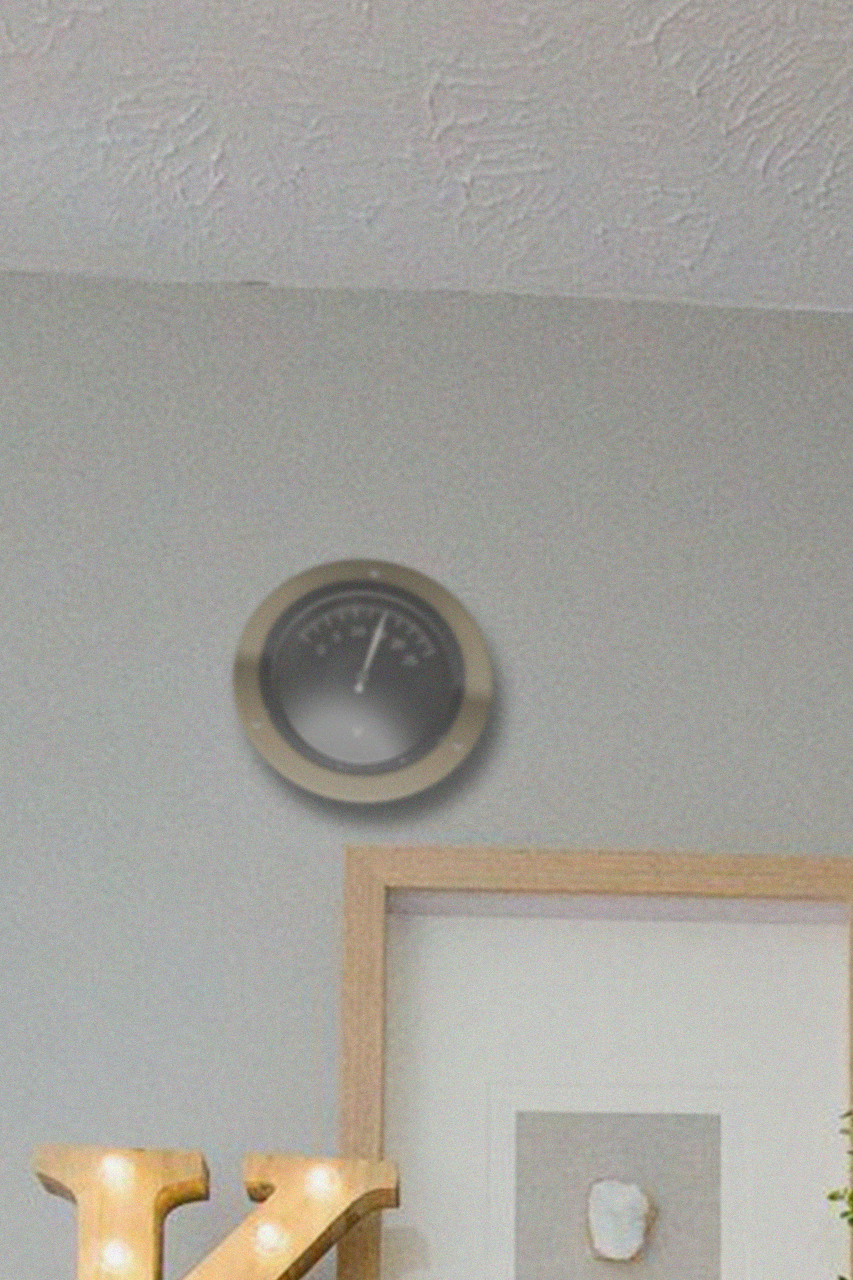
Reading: value=15 unit=V
